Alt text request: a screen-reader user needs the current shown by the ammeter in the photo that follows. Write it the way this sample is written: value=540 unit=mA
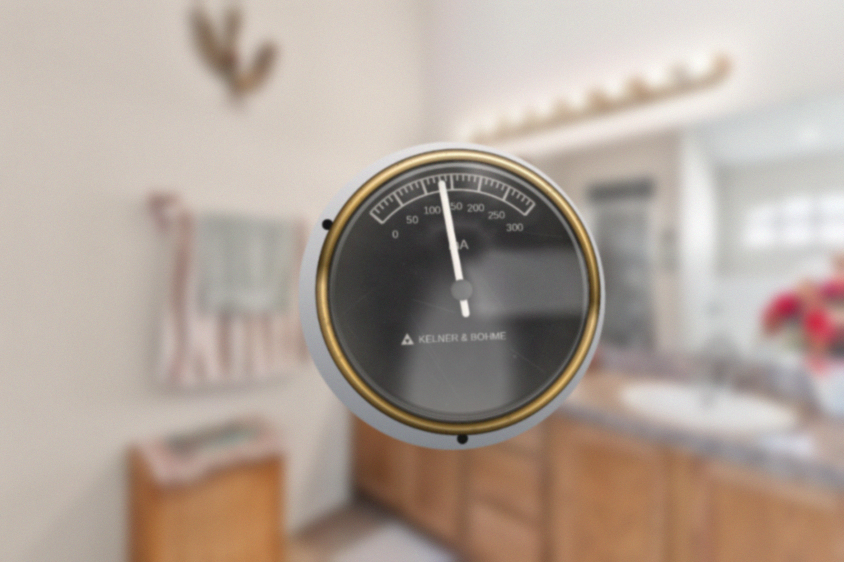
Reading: value=130 unit=mA
